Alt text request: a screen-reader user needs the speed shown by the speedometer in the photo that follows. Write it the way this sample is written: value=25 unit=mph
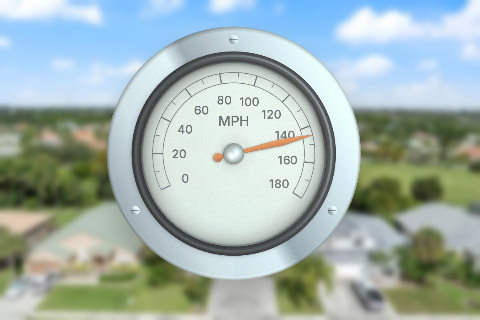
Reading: value=145 unit=mph
